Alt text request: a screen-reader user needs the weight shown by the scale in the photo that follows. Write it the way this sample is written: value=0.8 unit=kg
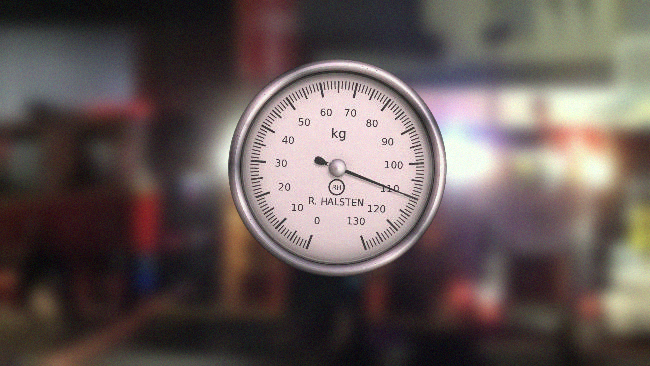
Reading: value=110 unit=kg
